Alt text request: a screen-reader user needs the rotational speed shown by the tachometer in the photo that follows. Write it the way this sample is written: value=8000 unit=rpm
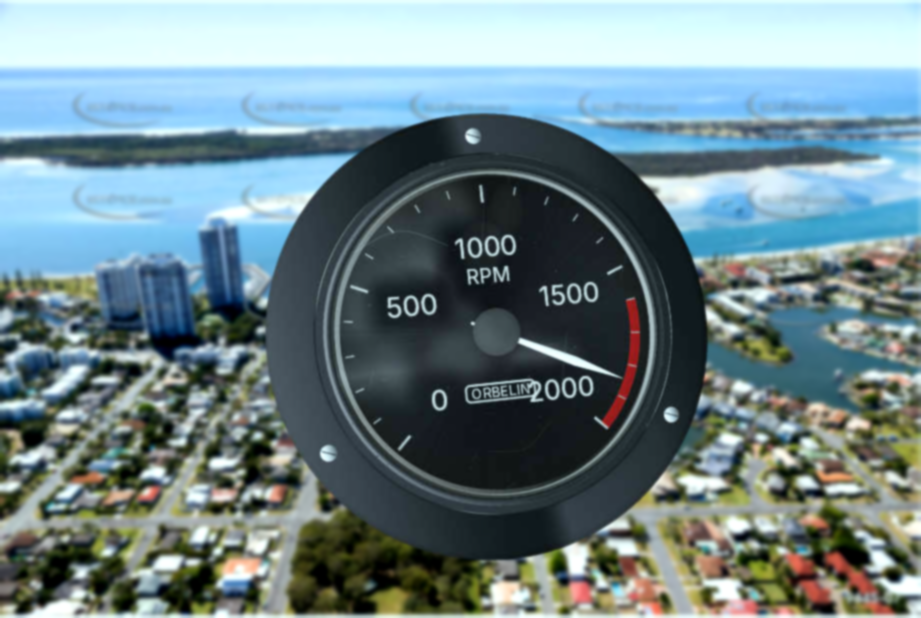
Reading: value=1850 unit=rpm
